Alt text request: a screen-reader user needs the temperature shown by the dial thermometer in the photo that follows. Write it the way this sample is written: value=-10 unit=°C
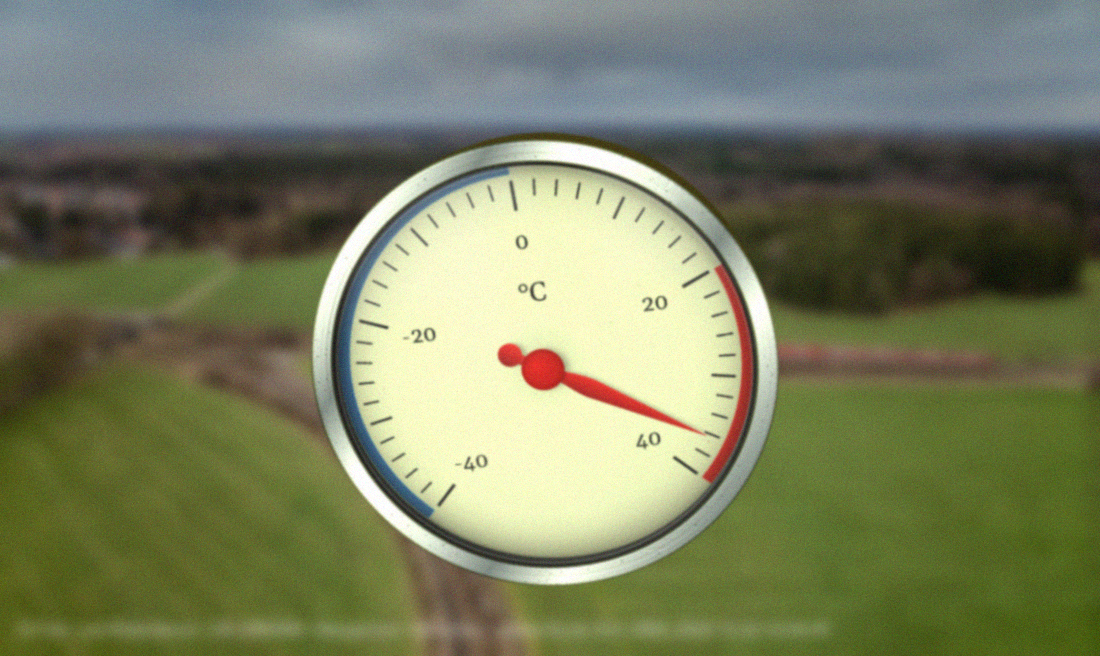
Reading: value=36 unit=°C
